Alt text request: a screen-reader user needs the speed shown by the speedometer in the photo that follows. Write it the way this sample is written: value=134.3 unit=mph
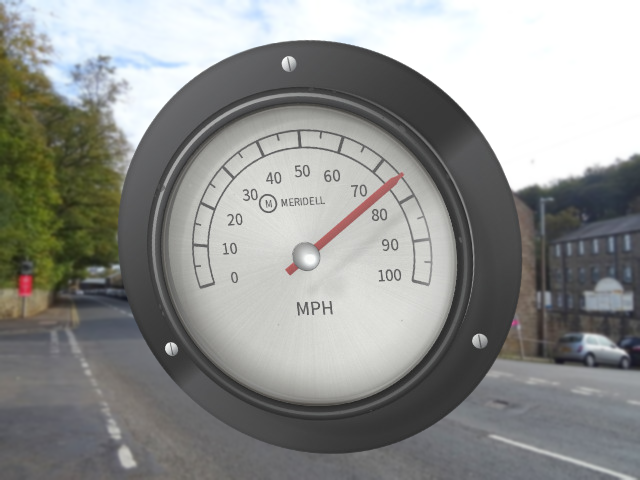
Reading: value=75 unit=mph
